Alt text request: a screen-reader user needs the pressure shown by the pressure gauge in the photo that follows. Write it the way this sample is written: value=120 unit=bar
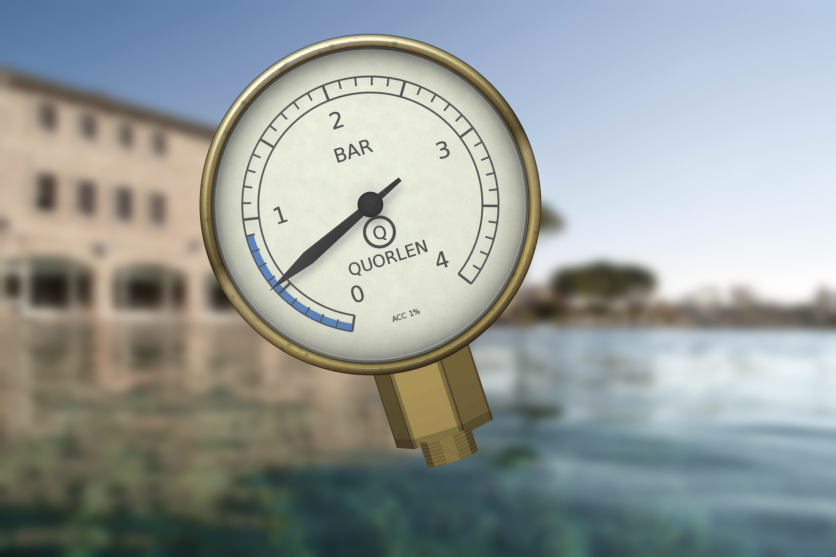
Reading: value=0.55 unit=bar
